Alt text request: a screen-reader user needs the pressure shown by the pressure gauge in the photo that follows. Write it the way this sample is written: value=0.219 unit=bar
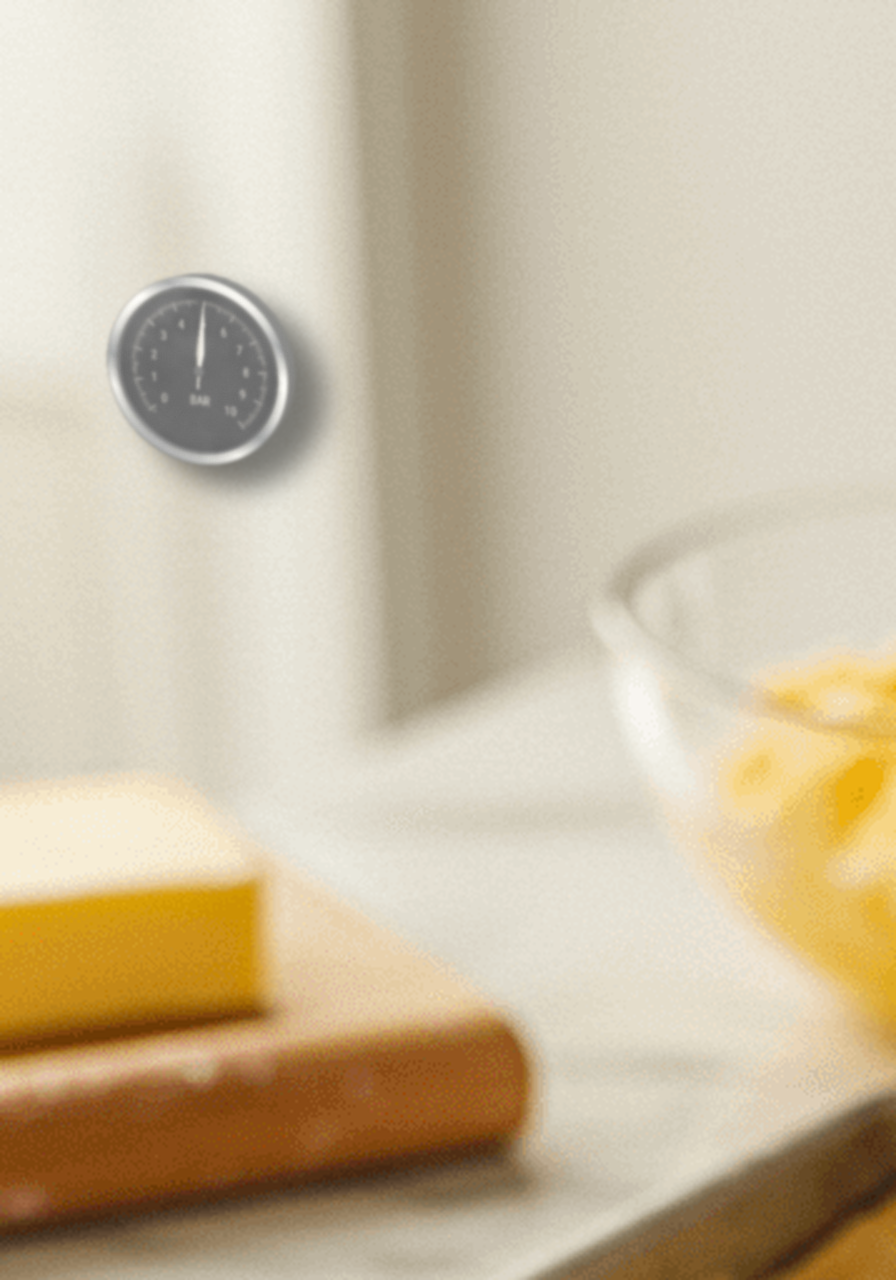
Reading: value=5 unit=bar
